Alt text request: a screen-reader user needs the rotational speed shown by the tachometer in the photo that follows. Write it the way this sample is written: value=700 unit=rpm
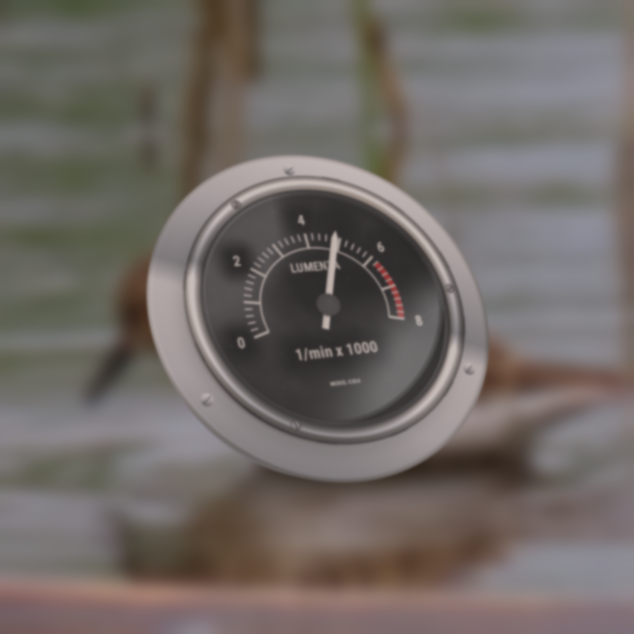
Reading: value=4800 unit=rpm
